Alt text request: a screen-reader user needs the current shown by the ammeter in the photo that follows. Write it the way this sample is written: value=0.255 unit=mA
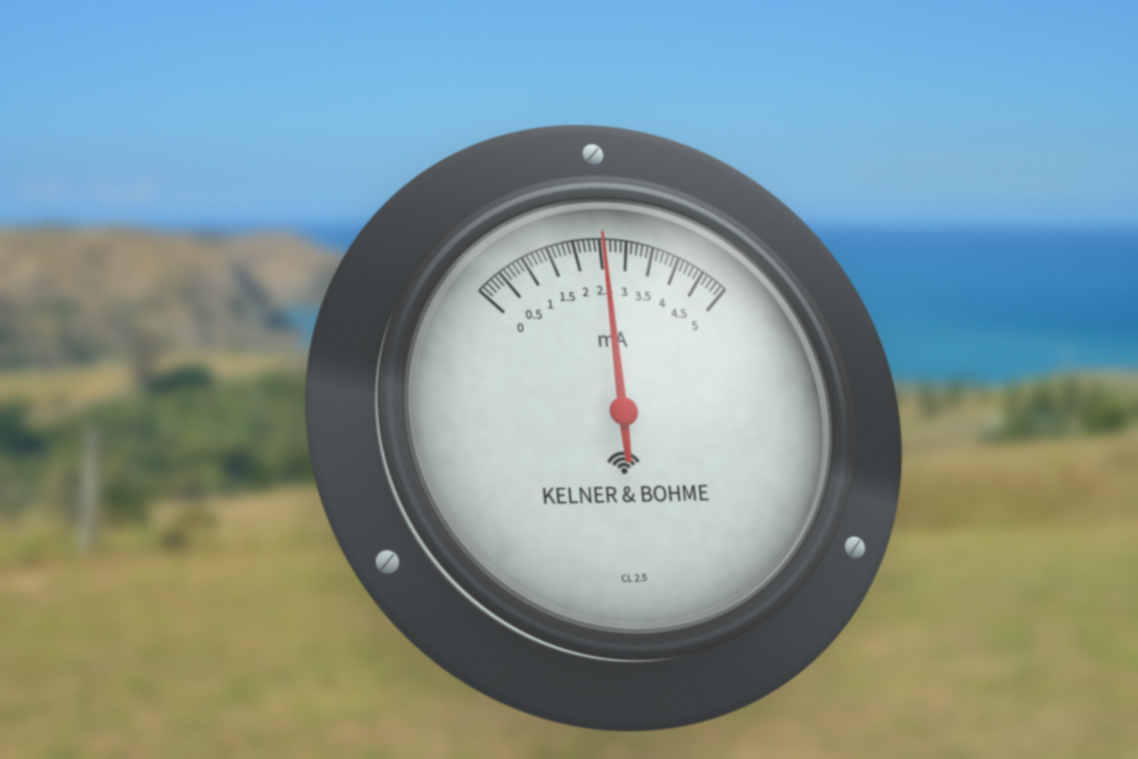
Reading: value=2.5 unit=mA
